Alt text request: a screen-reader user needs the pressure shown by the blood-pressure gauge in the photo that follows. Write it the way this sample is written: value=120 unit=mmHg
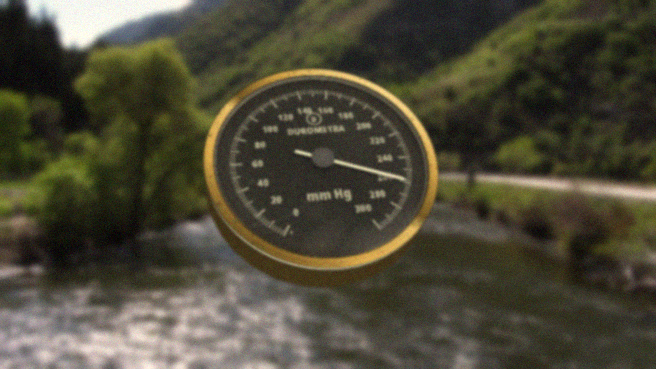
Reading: value=260 unit=mmHg
